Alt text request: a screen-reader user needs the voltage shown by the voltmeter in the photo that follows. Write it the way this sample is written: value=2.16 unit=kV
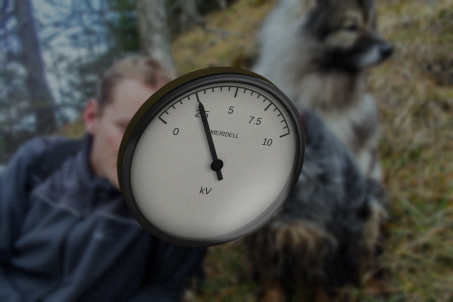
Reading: value=2.5 unit=kV
